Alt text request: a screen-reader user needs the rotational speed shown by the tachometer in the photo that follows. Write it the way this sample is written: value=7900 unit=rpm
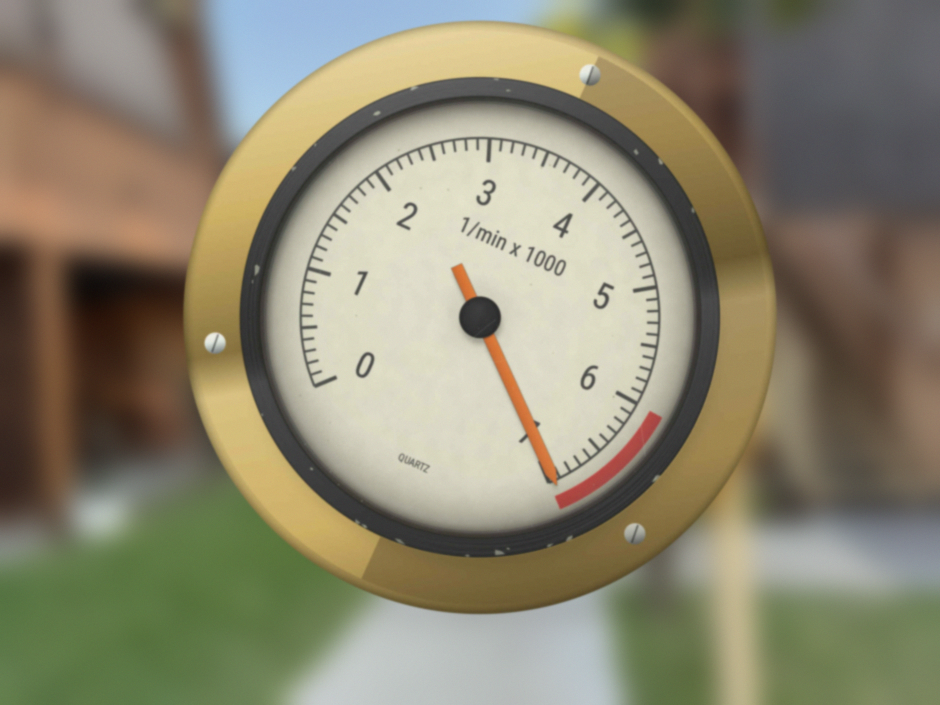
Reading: value=6950 unit=rpm
